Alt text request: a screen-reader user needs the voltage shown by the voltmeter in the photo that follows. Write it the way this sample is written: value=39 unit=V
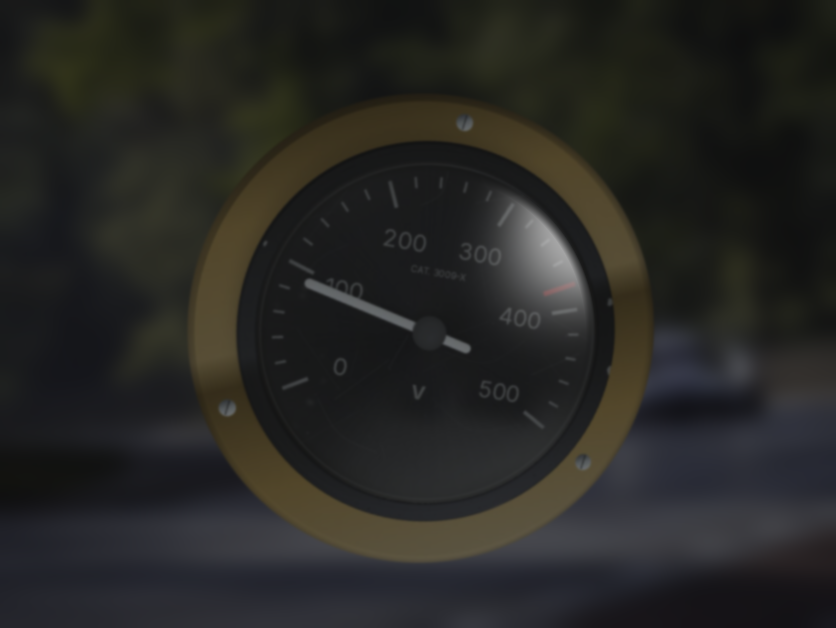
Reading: value=90 unit=V
